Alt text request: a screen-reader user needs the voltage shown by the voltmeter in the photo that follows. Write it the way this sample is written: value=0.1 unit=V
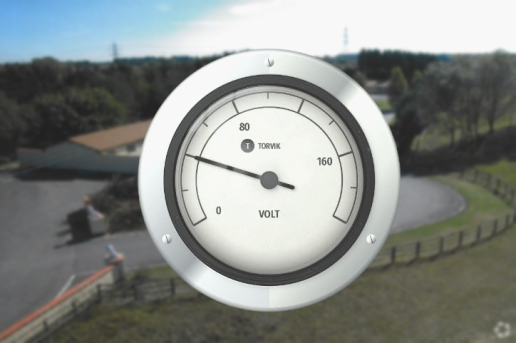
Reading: value=40 unit=V
